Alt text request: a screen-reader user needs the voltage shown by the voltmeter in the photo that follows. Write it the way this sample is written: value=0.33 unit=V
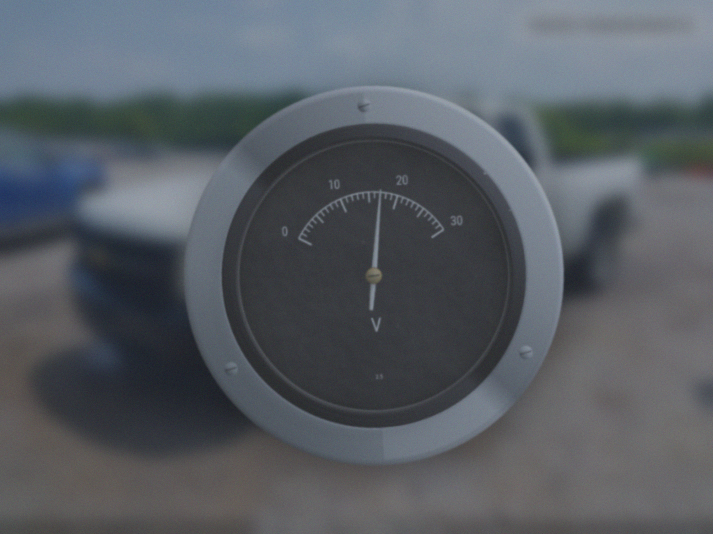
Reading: value=17 unit=V
